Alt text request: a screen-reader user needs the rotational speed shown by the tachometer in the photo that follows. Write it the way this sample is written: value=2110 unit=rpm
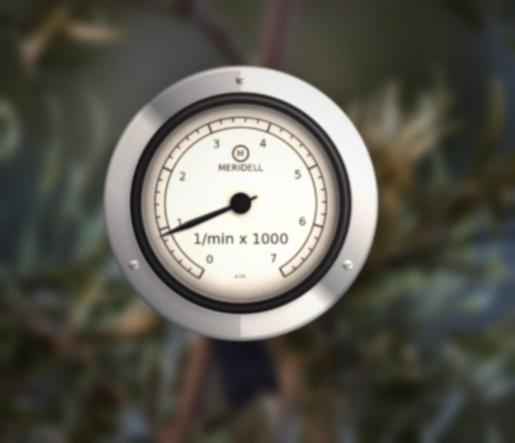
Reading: value=900 unit=rpm
